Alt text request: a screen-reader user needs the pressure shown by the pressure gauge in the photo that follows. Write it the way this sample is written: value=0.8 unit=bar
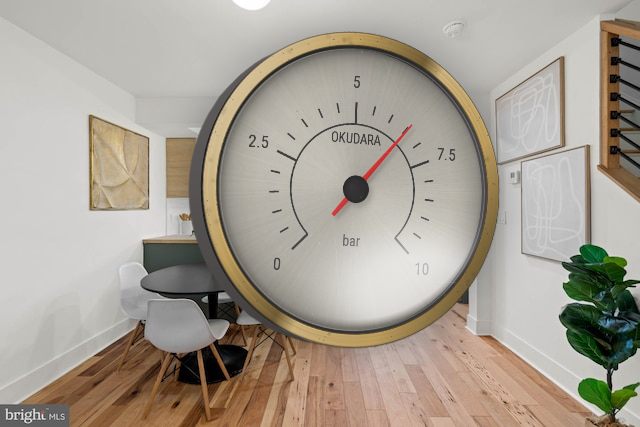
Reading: value=6.5 unit=bar
